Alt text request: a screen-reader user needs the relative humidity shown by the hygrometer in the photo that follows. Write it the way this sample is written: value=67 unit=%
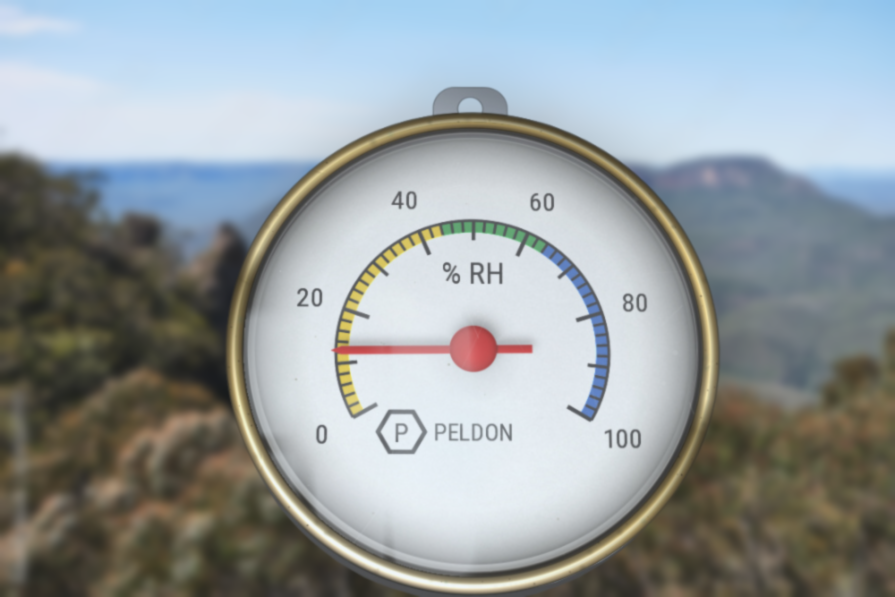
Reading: value=12 unit=%
